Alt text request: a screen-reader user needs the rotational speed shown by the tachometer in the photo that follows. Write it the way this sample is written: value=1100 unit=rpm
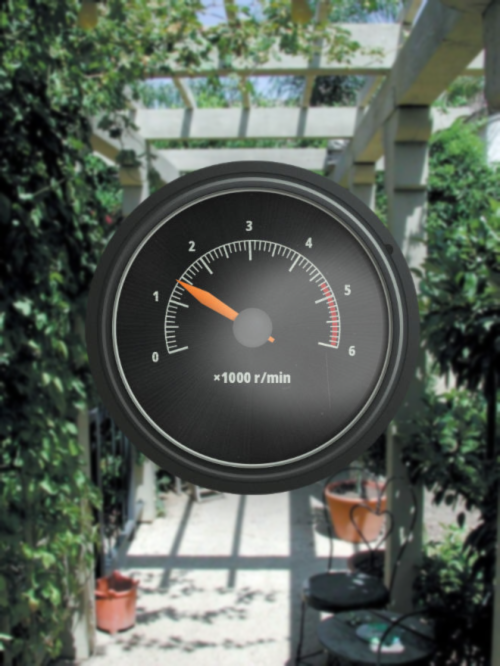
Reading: value=1400 unit=rpm
